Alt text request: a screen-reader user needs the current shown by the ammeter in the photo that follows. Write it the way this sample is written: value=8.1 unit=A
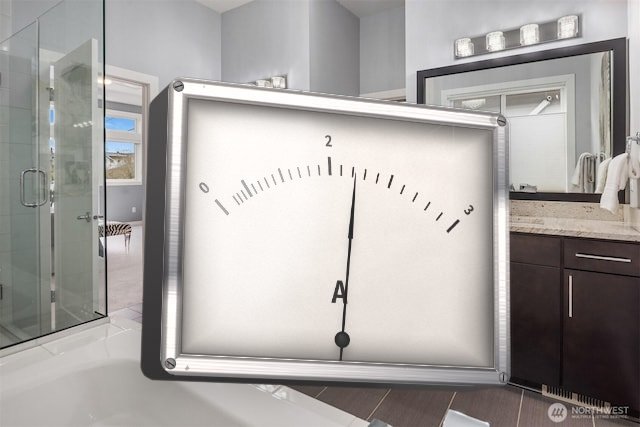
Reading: value=2.2 unit=A
